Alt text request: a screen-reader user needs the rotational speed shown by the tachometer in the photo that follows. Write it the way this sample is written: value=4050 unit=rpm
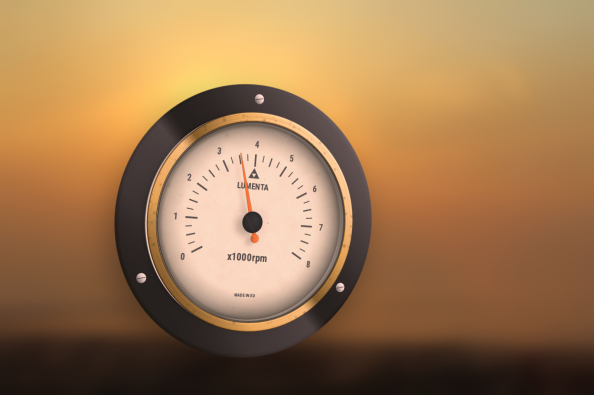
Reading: value=3500 unit=rpm
